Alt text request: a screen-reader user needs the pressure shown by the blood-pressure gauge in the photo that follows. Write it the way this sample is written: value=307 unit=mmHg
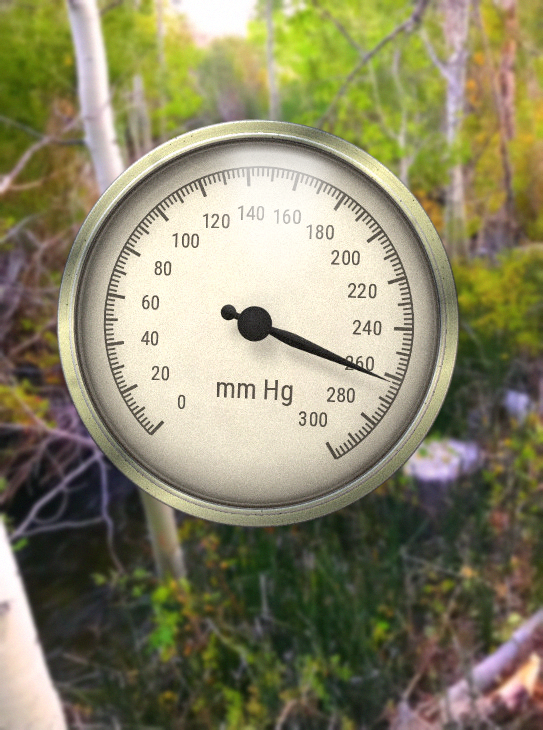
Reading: value=262 unit=mmHg
